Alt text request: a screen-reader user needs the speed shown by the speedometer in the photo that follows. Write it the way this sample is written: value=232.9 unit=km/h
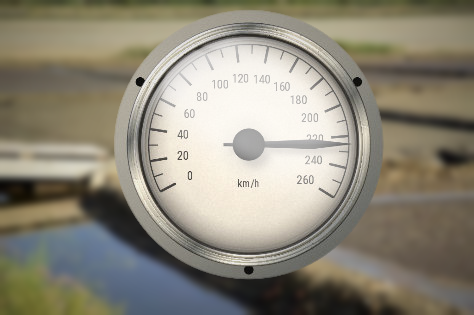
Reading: value=225 unit=km/h
